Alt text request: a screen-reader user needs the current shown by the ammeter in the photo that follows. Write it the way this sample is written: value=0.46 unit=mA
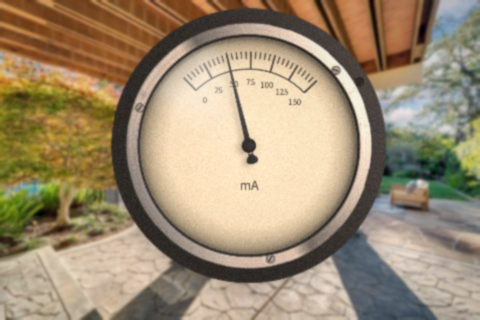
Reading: value=50 unit=mA
